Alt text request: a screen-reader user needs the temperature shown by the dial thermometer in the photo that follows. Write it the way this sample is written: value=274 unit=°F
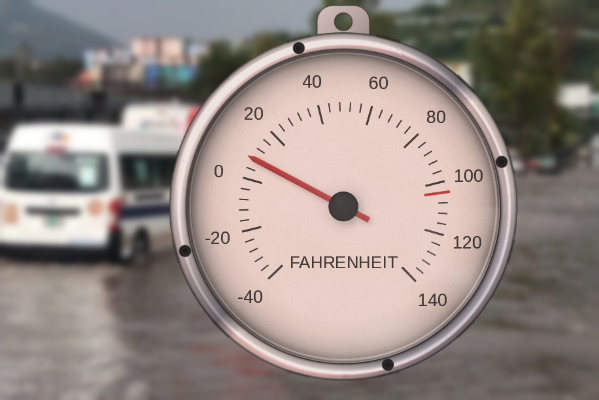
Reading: value=8 unit=°F
